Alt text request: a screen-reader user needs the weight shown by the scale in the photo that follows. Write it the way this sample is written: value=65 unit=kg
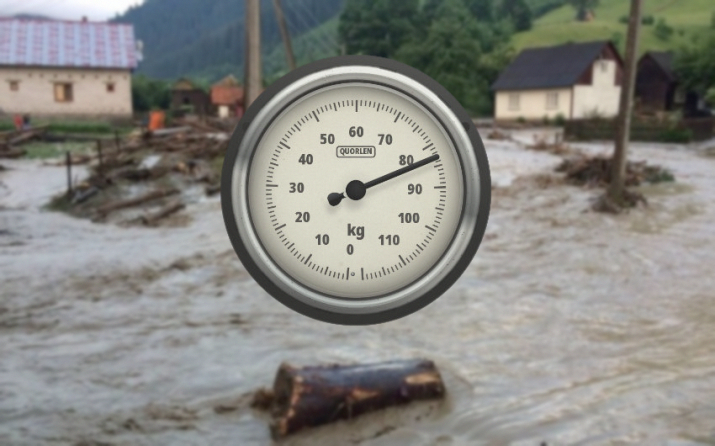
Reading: value=83 unit=kg
